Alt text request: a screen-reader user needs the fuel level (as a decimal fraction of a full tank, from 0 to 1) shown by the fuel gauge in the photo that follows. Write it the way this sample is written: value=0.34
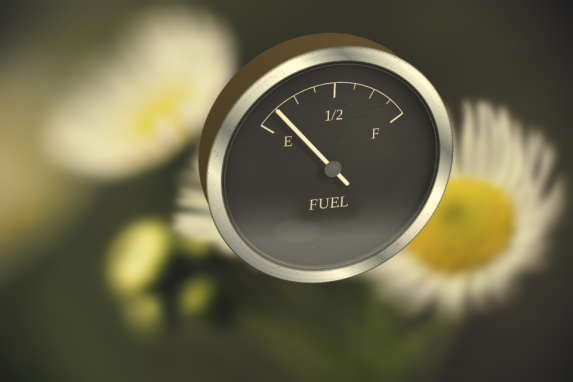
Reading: value=0.125
